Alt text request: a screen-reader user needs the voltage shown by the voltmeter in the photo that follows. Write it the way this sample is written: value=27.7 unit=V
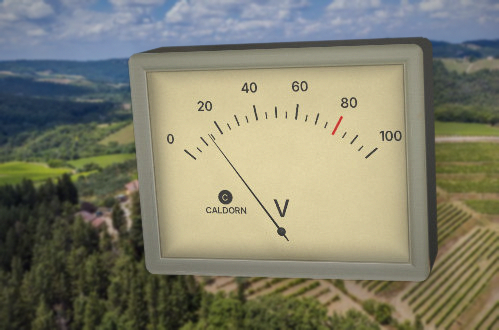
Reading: value=15 unit=V
